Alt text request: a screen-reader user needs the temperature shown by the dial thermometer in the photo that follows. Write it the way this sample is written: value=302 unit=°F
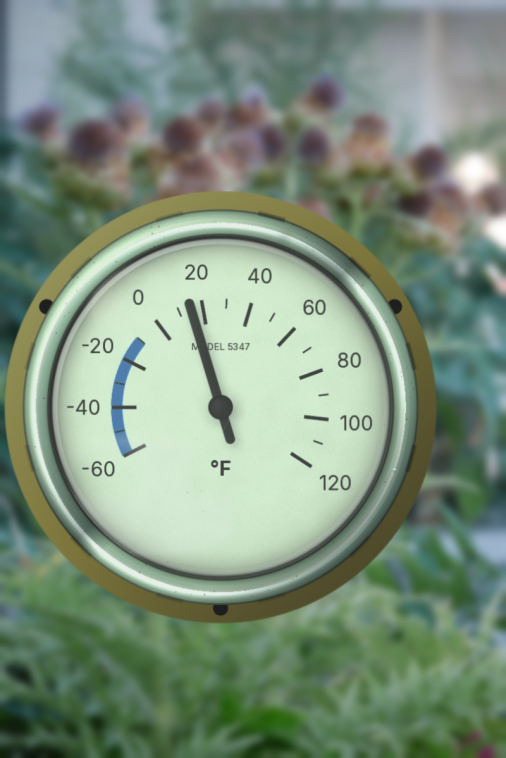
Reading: value=15 unit=°F
